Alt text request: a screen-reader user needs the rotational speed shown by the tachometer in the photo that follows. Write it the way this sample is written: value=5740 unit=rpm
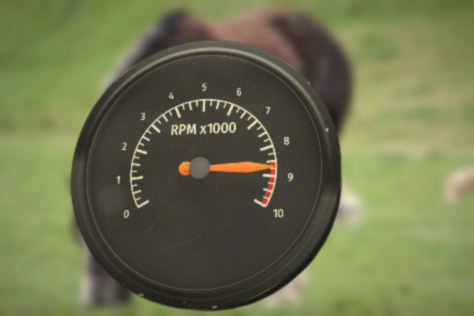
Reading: value=8750 unit=rpm
